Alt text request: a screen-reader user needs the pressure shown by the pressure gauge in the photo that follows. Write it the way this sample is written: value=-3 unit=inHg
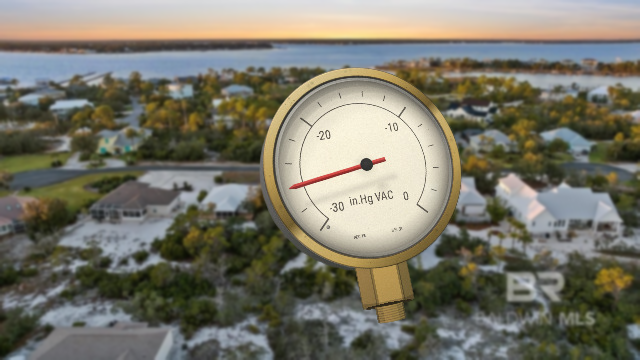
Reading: value=-26 unit=inHg
